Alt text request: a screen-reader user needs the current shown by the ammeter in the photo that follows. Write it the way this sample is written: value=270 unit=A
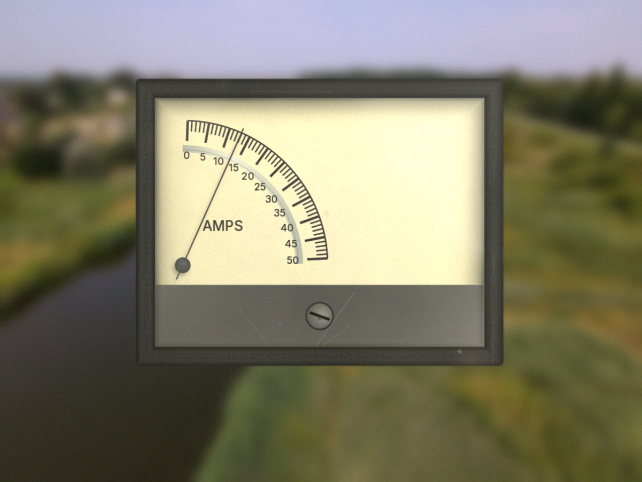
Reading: value=13 unit=A
